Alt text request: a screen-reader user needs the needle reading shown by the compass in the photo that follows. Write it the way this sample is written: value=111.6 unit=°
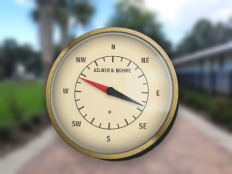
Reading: value=292.5 unit=°
